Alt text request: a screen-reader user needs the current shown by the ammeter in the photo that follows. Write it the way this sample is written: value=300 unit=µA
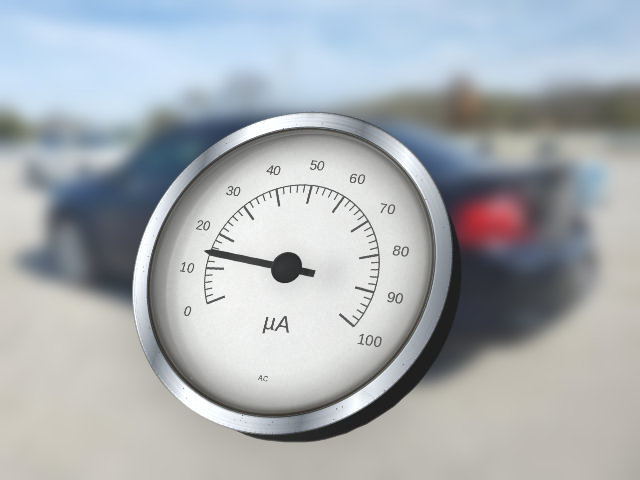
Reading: value=14 unit=µA
